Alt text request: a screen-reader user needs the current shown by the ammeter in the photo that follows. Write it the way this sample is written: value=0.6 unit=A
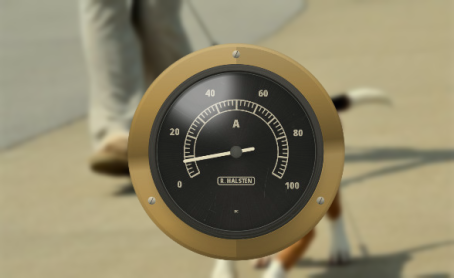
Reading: value=8 unit=A
